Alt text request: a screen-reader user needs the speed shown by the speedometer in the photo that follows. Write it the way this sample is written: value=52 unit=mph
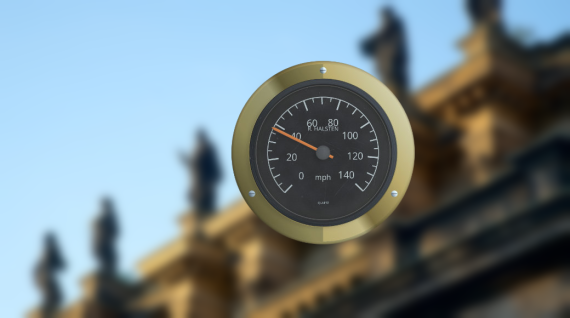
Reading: value=37.5 unit=mph
